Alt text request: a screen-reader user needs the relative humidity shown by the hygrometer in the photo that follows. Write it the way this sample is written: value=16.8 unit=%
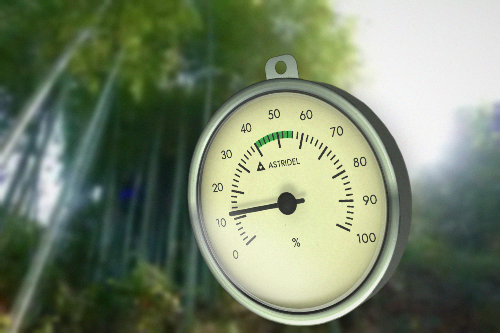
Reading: value=12 unit=%
